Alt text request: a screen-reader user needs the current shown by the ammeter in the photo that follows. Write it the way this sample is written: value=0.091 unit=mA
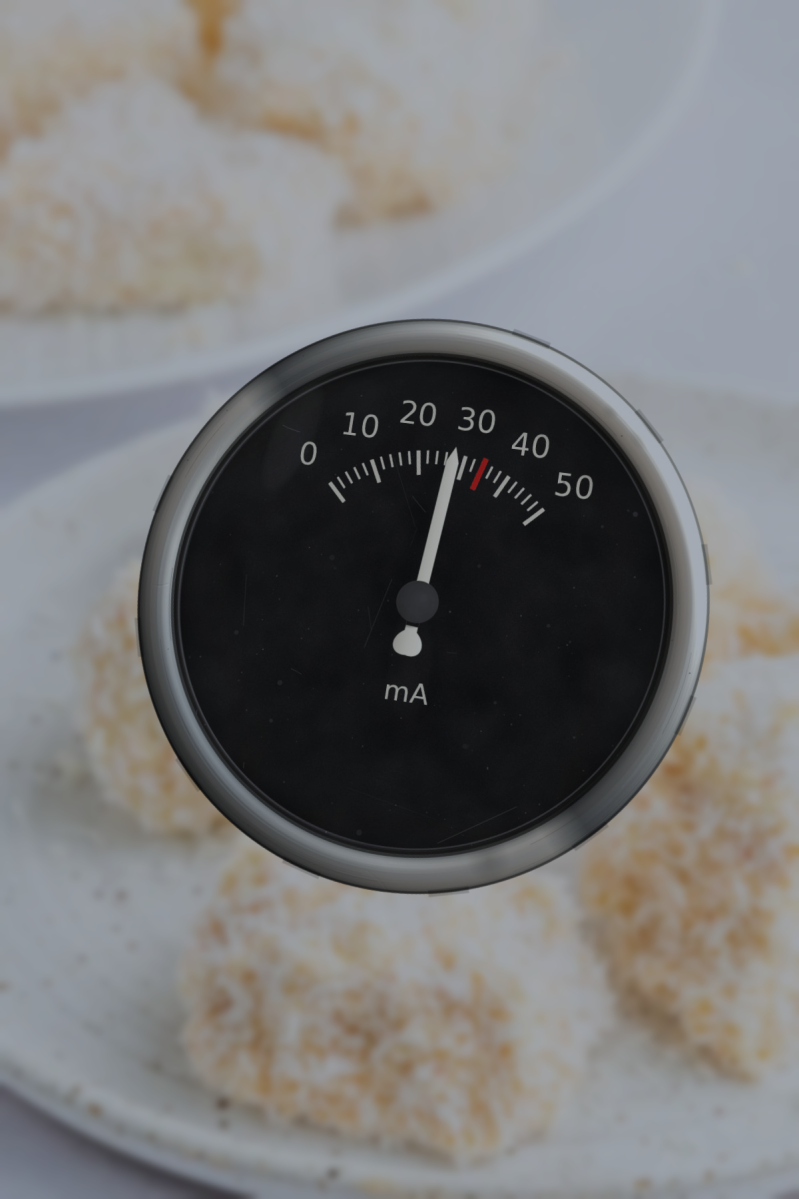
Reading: value=28 unit=mA
